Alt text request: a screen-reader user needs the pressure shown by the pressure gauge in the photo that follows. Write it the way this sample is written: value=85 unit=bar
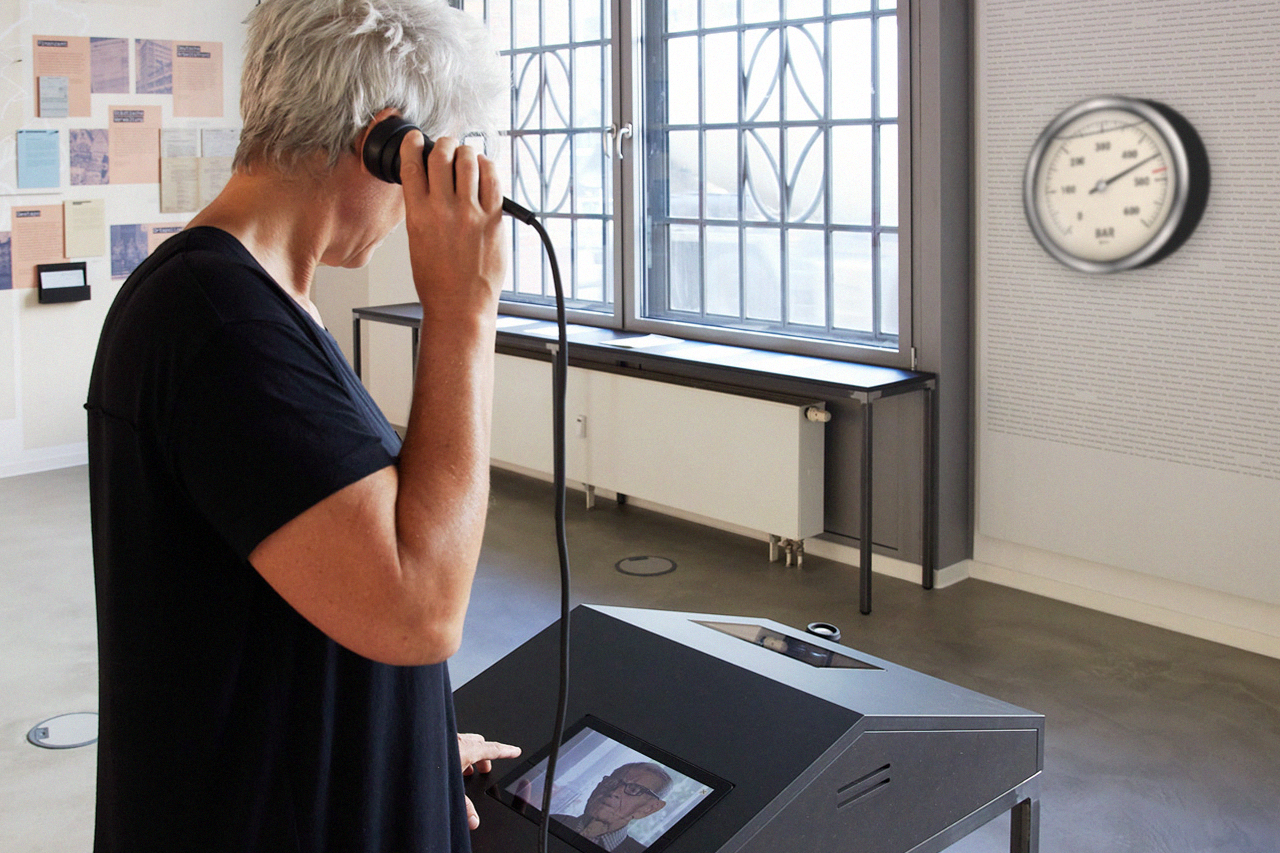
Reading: value=450 unit=bar
